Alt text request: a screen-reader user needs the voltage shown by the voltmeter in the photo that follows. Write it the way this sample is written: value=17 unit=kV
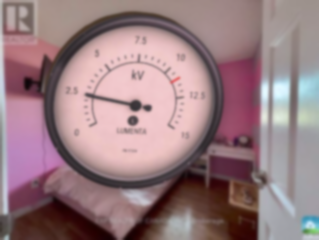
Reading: value=2.5 unit=kV
